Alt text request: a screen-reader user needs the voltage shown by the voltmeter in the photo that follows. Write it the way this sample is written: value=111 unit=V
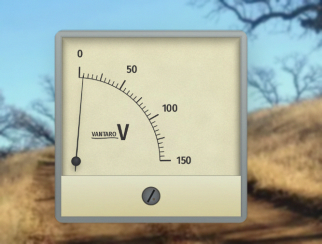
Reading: value=5 unit=V
